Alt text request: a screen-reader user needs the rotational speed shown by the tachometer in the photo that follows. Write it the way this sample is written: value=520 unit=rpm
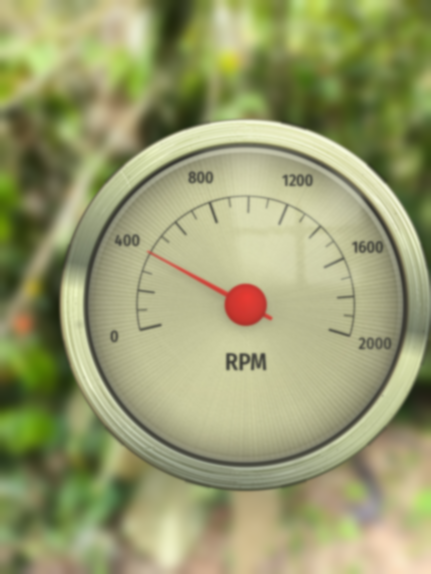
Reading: value=400 unit=rpm
